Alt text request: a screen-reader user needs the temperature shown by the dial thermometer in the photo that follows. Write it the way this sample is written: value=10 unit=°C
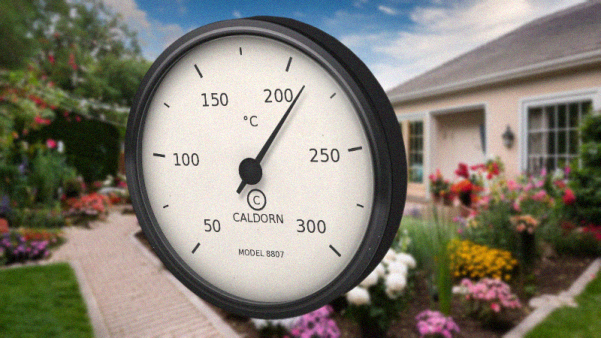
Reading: value=212.5 unit=°C
